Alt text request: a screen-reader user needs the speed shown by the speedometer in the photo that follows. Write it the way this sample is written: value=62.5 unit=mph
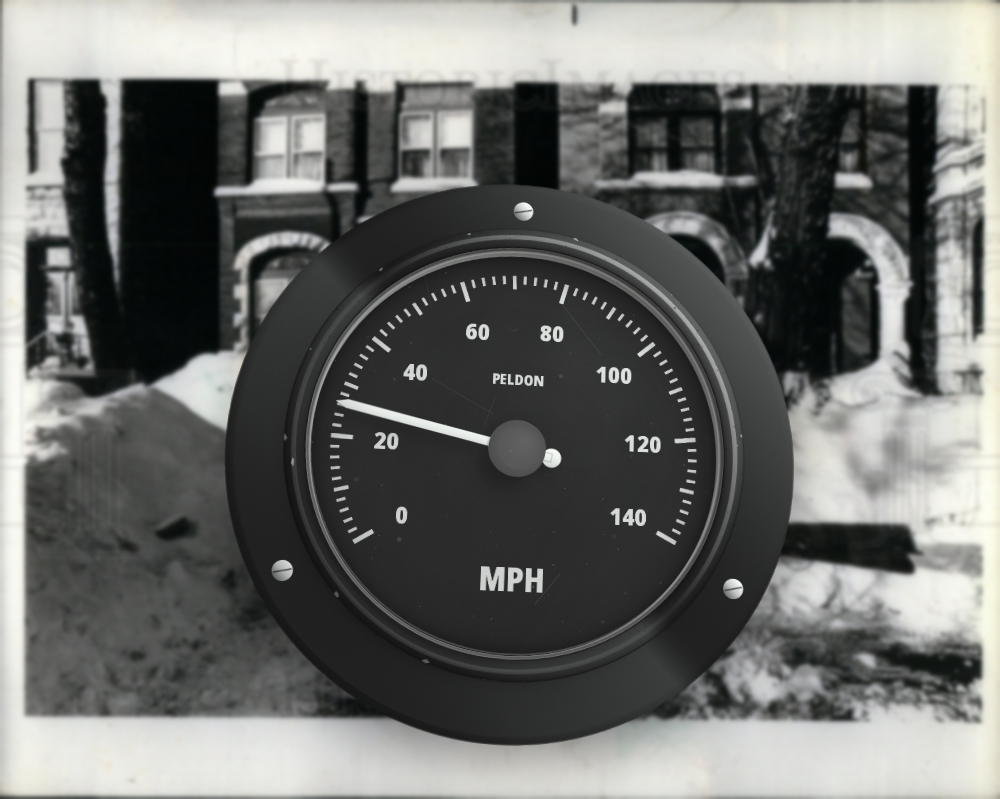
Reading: value=26 unit=mph
